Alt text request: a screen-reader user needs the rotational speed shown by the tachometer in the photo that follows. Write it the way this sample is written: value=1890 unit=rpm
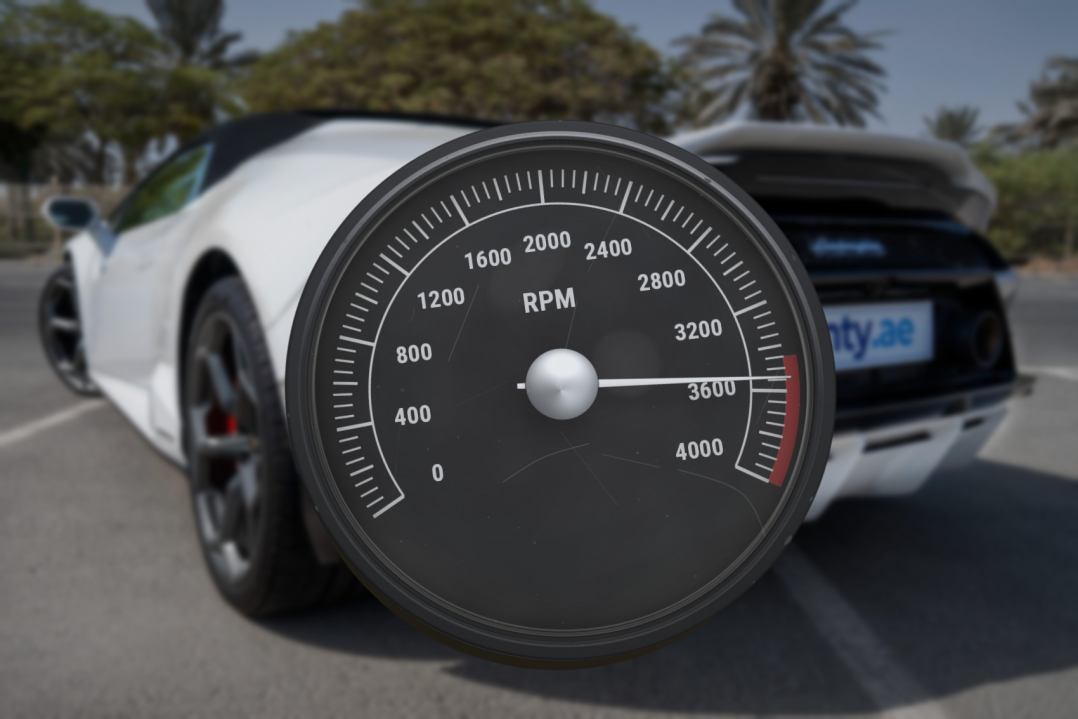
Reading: value=3550 unit=rpm
